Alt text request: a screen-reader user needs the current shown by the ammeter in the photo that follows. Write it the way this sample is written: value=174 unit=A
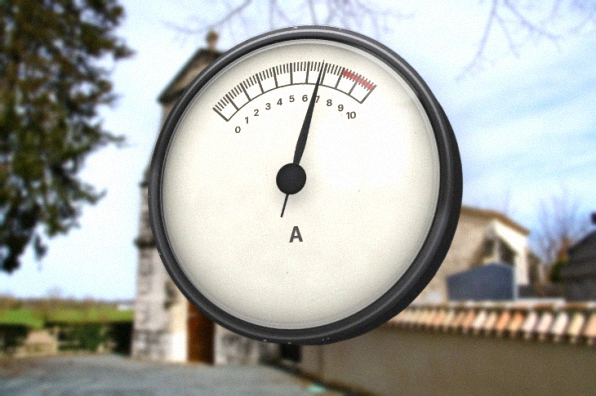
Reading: value=7 unit=A
